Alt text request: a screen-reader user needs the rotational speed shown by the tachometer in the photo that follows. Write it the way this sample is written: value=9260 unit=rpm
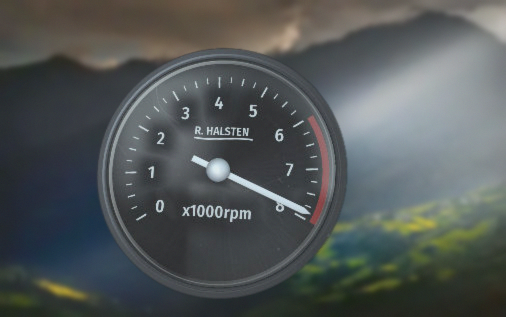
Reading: value=7875 unit=rpm
